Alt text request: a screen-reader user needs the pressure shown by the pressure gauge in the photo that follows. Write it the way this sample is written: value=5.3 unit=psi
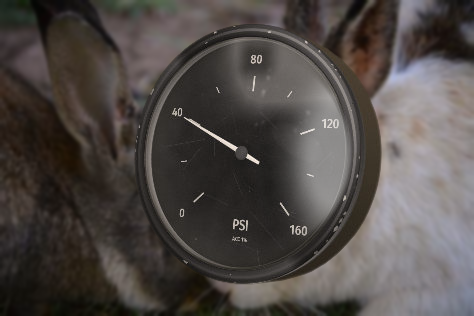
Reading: value=40 unit=psi
